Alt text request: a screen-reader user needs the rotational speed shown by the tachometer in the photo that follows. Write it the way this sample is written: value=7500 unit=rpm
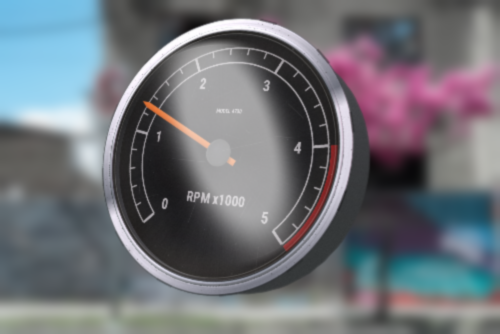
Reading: value=1300 unit=rpm
